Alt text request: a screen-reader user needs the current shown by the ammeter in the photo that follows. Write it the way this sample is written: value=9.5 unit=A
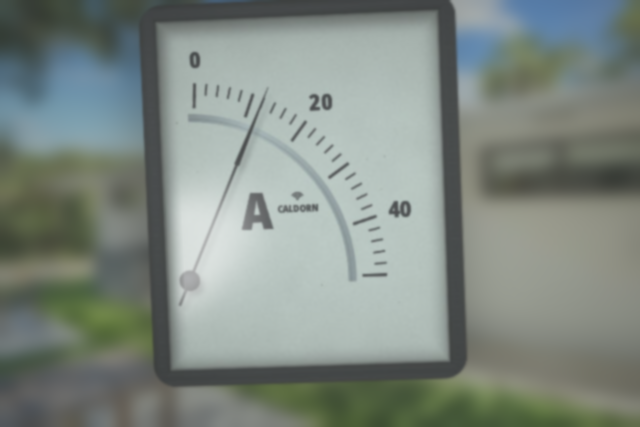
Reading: value=12 unit=A
